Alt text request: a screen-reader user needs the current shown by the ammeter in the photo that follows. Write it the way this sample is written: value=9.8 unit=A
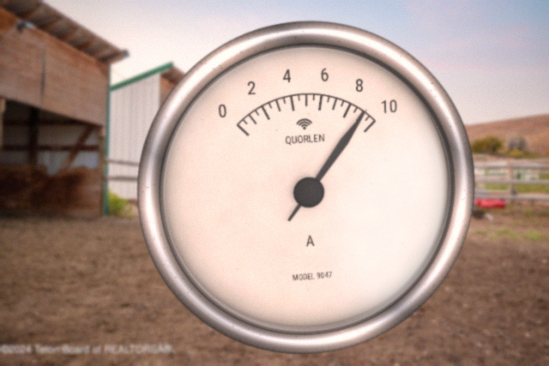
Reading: value=9 unit=A
